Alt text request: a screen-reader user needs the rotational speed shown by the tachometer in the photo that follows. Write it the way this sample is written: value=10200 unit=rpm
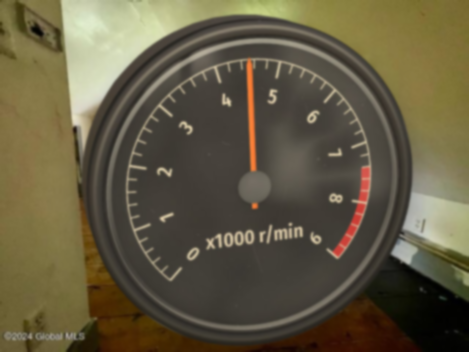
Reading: value=4500 unit=rpm
